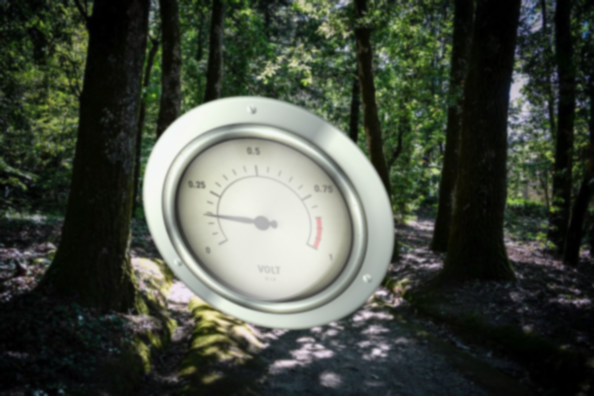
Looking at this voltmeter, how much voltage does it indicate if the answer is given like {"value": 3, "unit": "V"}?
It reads {"value": 0.15, "unit": "V"}
